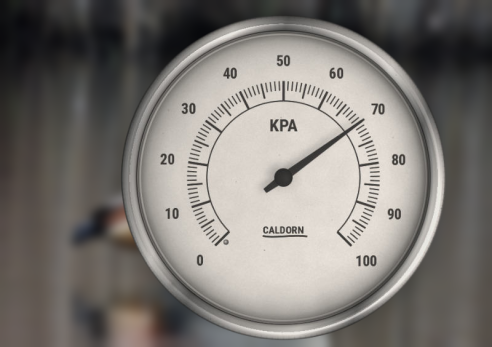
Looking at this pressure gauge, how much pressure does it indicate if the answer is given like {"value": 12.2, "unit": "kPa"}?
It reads {"value": 70, "unit": "kPa"}
